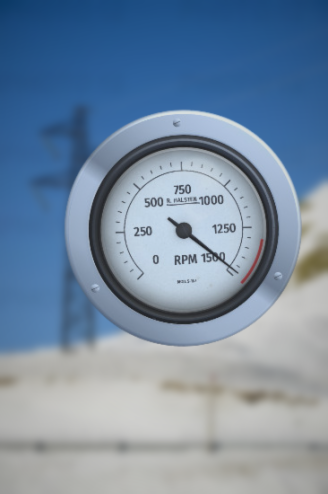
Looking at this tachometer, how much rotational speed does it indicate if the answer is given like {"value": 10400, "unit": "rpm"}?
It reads {"value": 1475, "unit": "rpm"}
